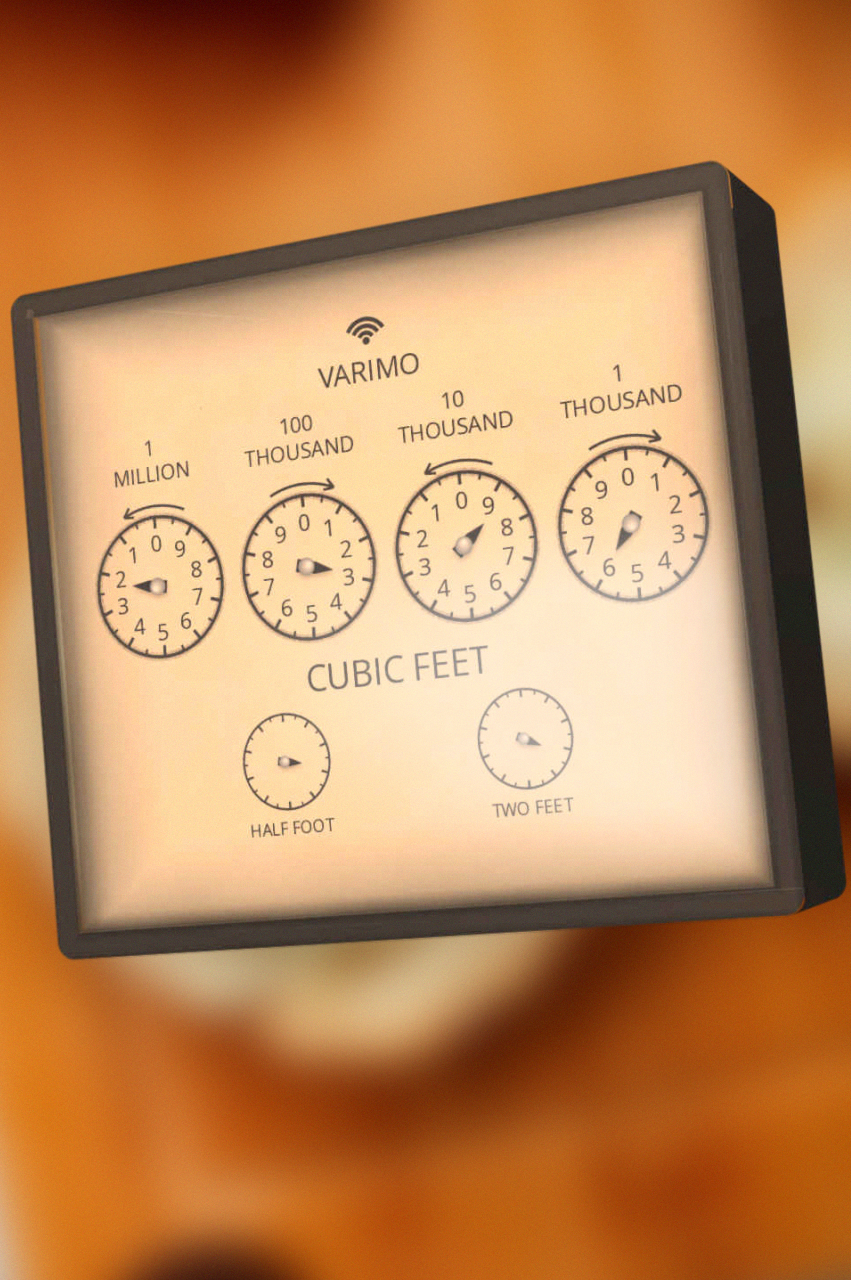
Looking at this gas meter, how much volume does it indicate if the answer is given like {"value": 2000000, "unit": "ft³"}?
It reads {"value": 228600, "unit": "ft³"}
